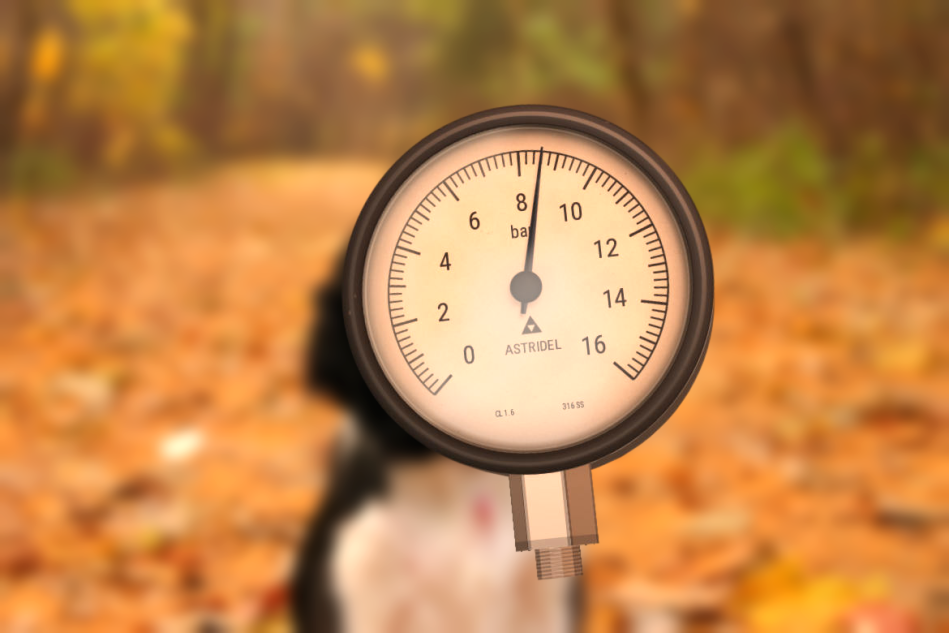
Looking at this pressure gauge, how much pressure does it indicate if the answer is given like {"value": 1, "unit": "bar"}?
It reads {"value": 8.6, "unit": "bar"}
